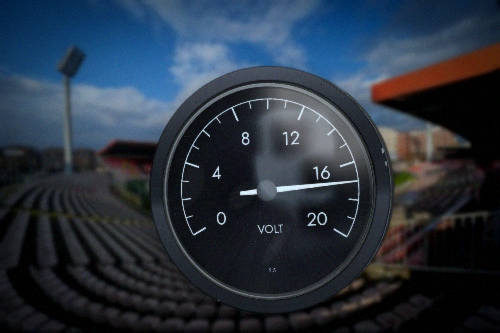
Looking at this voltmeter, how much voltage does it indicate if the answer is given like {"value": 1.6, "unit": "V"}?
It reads {"value": 17, "unit": "V"}
